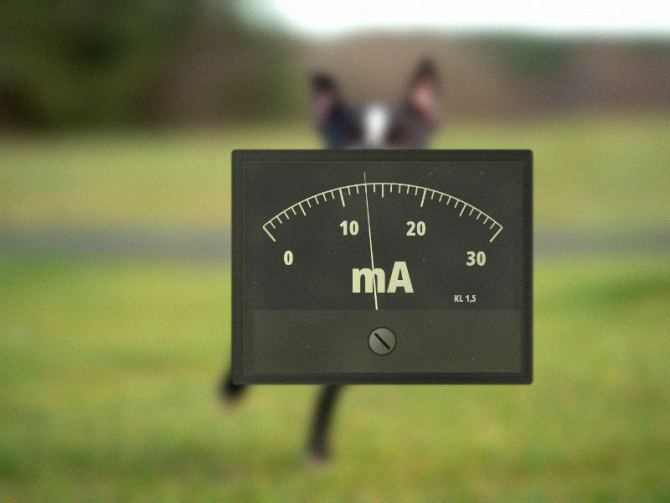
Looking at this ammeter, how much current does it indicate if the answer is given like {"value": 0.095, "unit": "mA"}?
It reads {"value": 13, "unit": "mA"}
